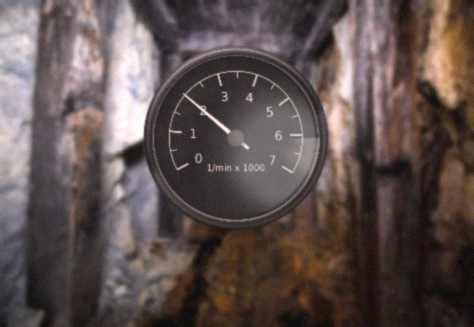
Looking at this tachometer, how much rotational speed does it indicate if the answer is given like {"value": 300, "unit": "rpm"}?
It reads {"value": 2000, "unit": "rpm"}
